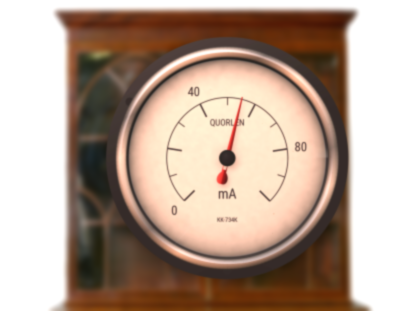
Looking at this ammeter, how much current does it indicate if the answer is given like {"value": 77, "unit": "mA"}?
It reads {"value": 55, "unit": "mA"}
